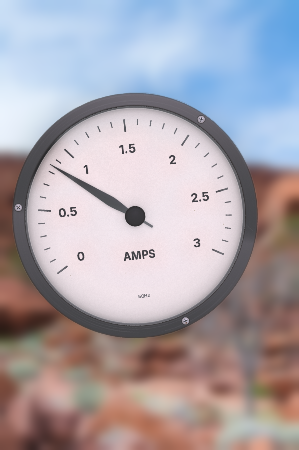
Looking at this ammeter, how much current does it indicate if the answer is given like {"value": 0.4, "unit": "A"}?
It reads {"value": 0.85, "unit": "A"}
